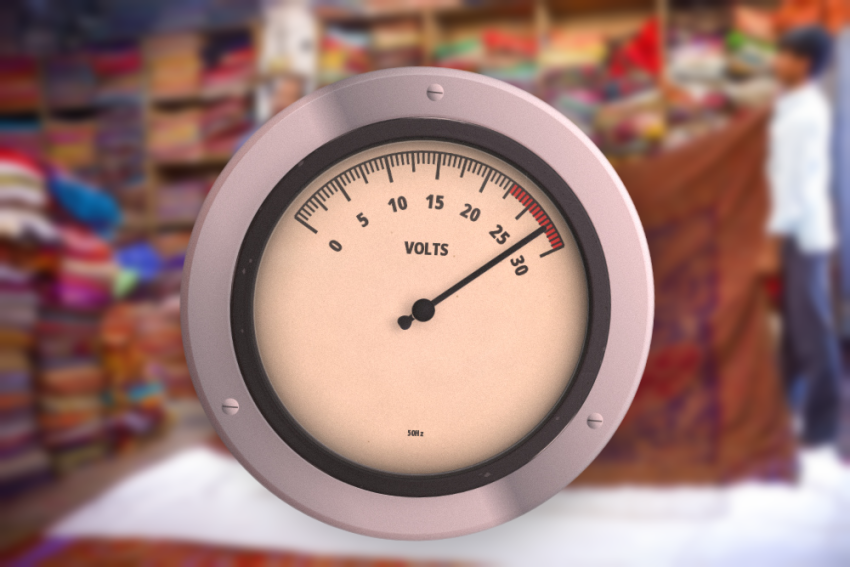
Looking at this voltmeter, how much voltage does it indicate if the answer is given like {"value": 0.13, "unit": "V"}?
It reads {"value": 27.5, "unit": "V"}
